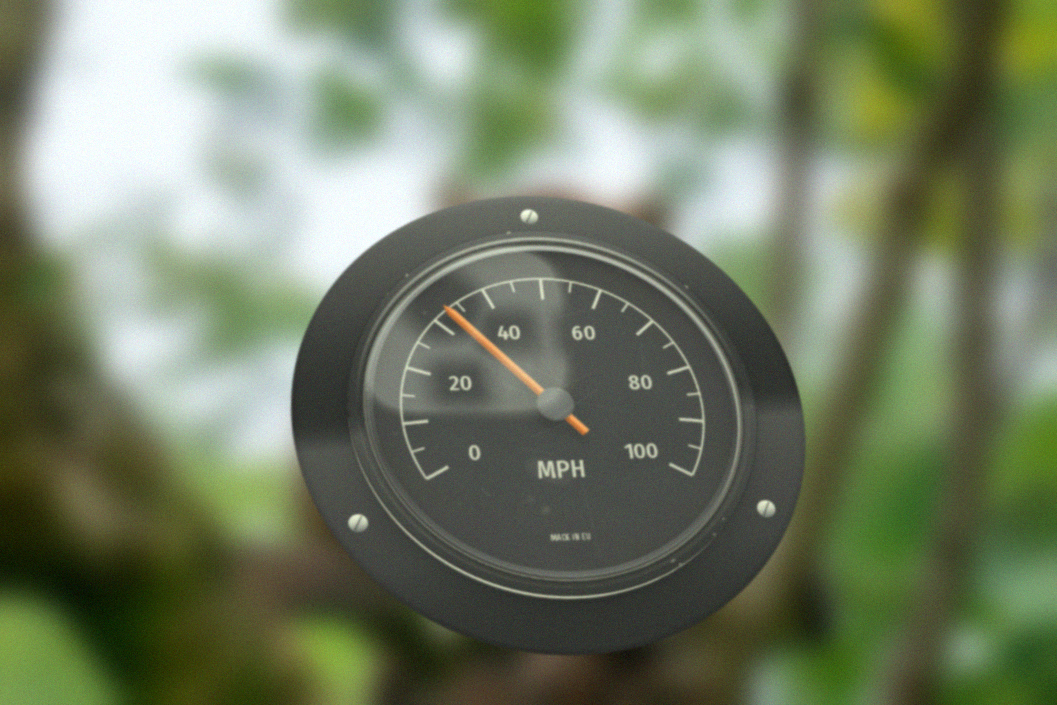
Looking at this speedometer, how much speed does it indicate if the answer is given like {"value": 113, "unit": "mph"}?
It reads {"value": 32.5, "unit": "mph"}
